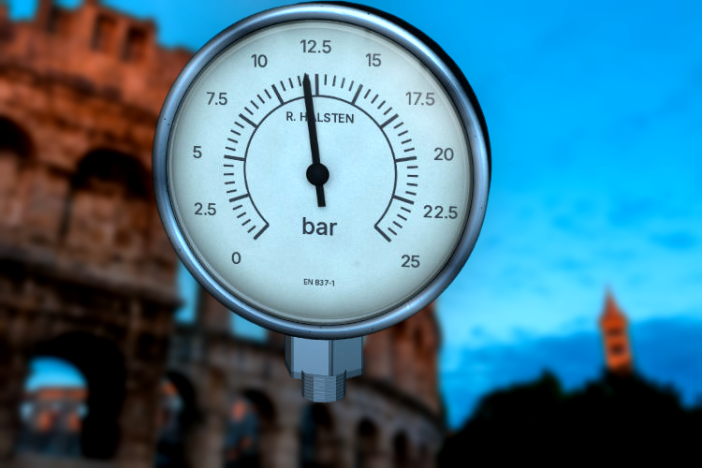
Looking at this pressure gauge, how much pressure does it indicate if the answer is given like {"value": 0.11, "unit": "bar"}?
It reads {"value": 12, "unit": "bar"}
